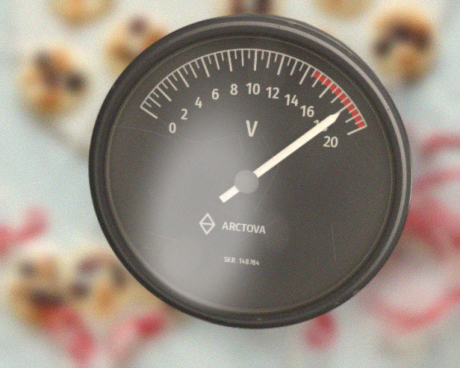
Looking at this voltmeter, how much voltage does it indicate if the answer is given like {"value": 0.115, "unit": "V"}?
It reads {"value": 18, "unit": "V"}
